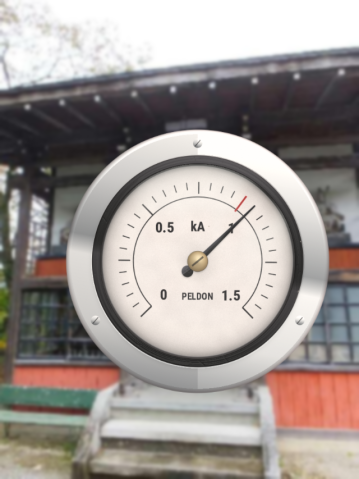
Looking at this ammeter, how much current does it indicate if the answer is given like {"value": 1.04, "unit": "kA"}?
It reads {"value": 1, "unit": "kA"}
